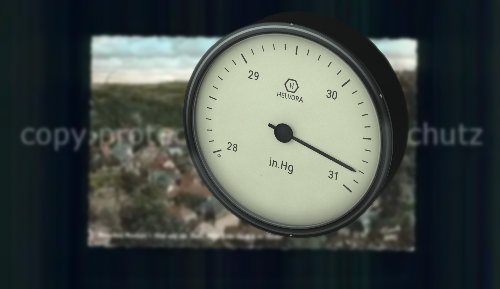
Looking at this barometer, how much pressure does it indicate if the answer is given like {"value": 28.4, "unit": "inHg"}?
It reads {"value": 30.8, "unit": "inHg"}
